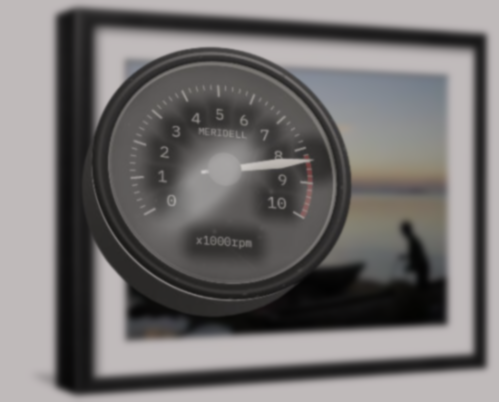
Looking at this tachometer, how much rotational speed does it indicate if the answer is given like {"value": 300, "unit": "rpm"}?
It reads {"value": 8400, "unit": "rpm"}
